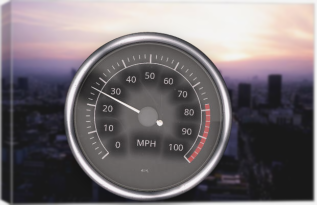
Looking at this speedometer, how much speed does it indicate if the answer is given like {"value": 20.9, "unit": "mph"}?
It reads {"value": 26, "unit": "mph"}
